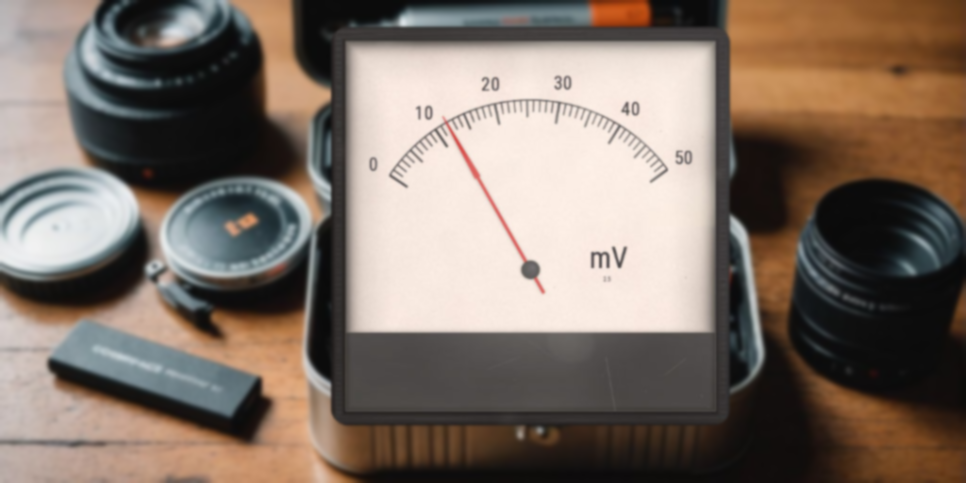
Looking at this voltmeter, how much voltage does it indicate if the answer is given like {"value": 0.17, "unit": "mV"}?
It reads {"value": 12, "unit": "mV"}
